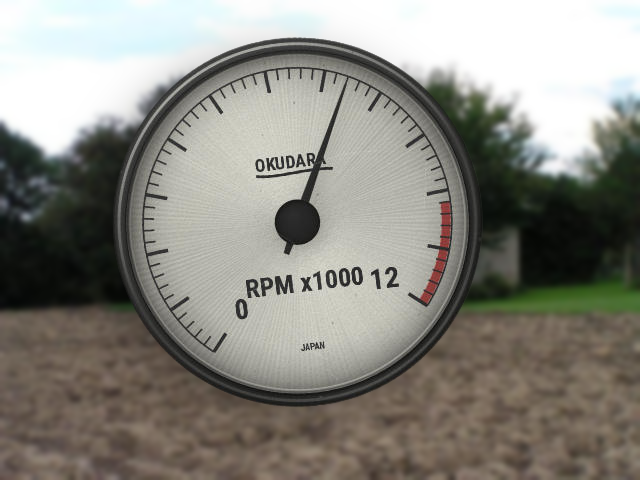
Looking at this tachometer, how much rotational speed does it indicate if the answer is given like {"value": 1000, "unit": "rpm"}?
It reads {"value": 7400, "unit": "rpm"}
